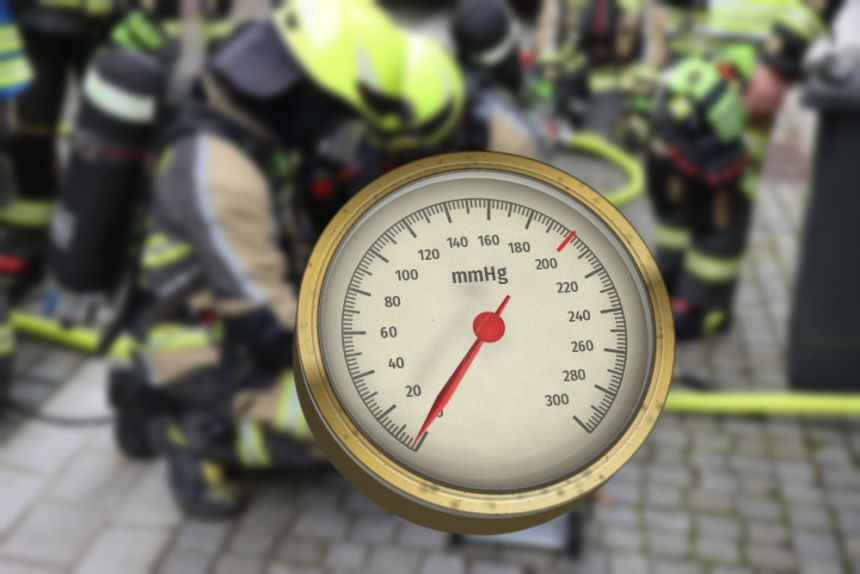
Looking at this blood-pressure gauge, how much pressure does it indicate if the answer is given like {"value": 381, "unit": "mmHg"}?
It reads {"value": 2, "unit": "mmHg"}
